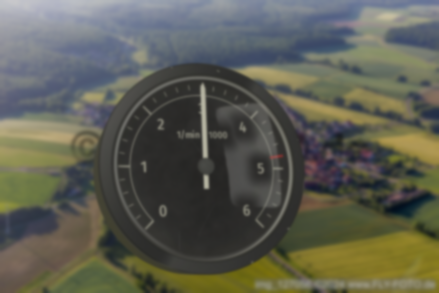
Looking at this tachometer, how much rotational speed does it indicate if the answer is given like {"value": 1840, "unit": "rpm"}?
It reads {"value": 3000, "unit": "rpm"}
